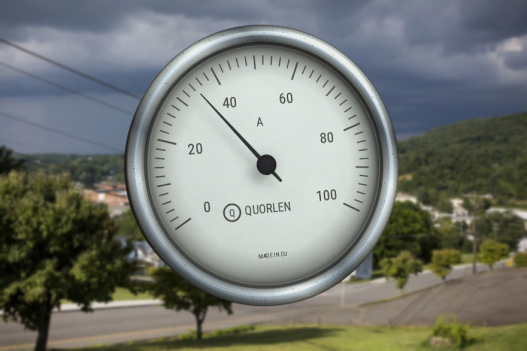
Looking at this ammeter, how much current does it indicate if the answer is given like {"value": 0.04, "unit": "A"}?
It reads {"value": 34, "unit": "A"}
